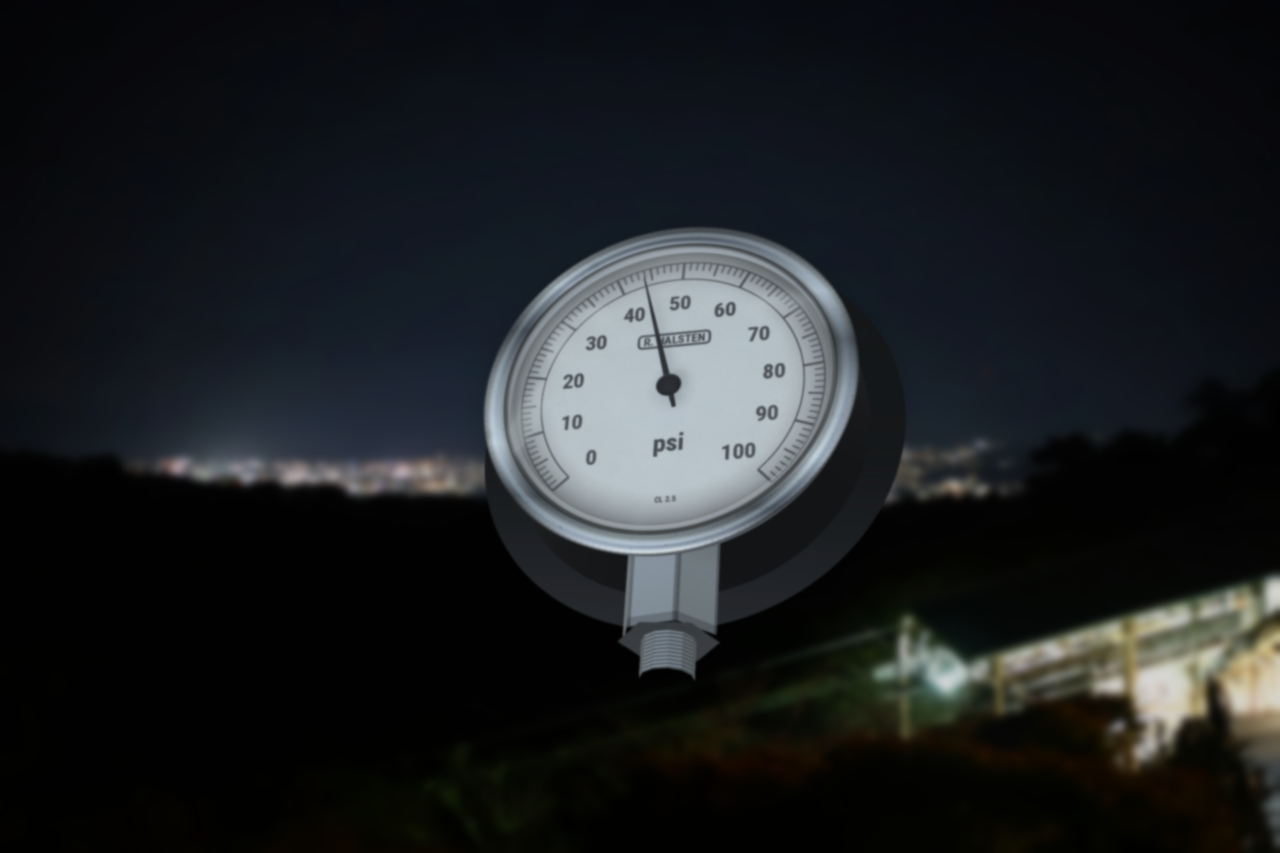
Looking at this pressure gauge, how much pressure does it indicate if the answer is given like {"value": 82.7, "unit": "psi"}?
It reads {"value": 44, "unit": "psi"}
